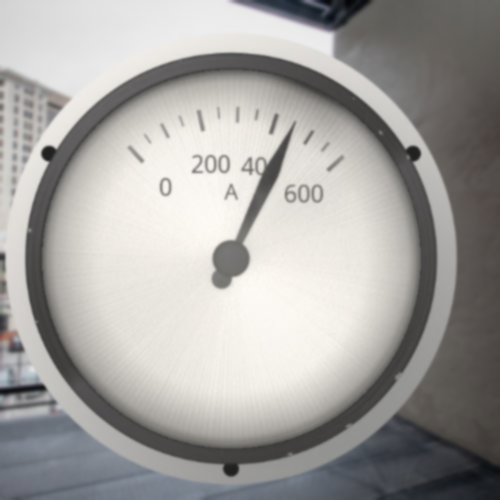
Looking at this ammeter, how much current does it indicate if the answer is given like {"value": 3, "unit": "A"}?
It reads {"value": 450, "unit": "A"}
